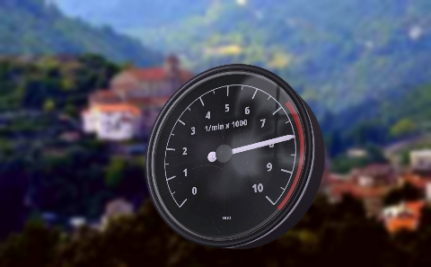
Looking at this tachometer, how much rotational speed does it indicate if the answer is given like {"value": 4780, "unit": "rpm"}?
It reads {"value": 8000, "unit": "rpm"}
